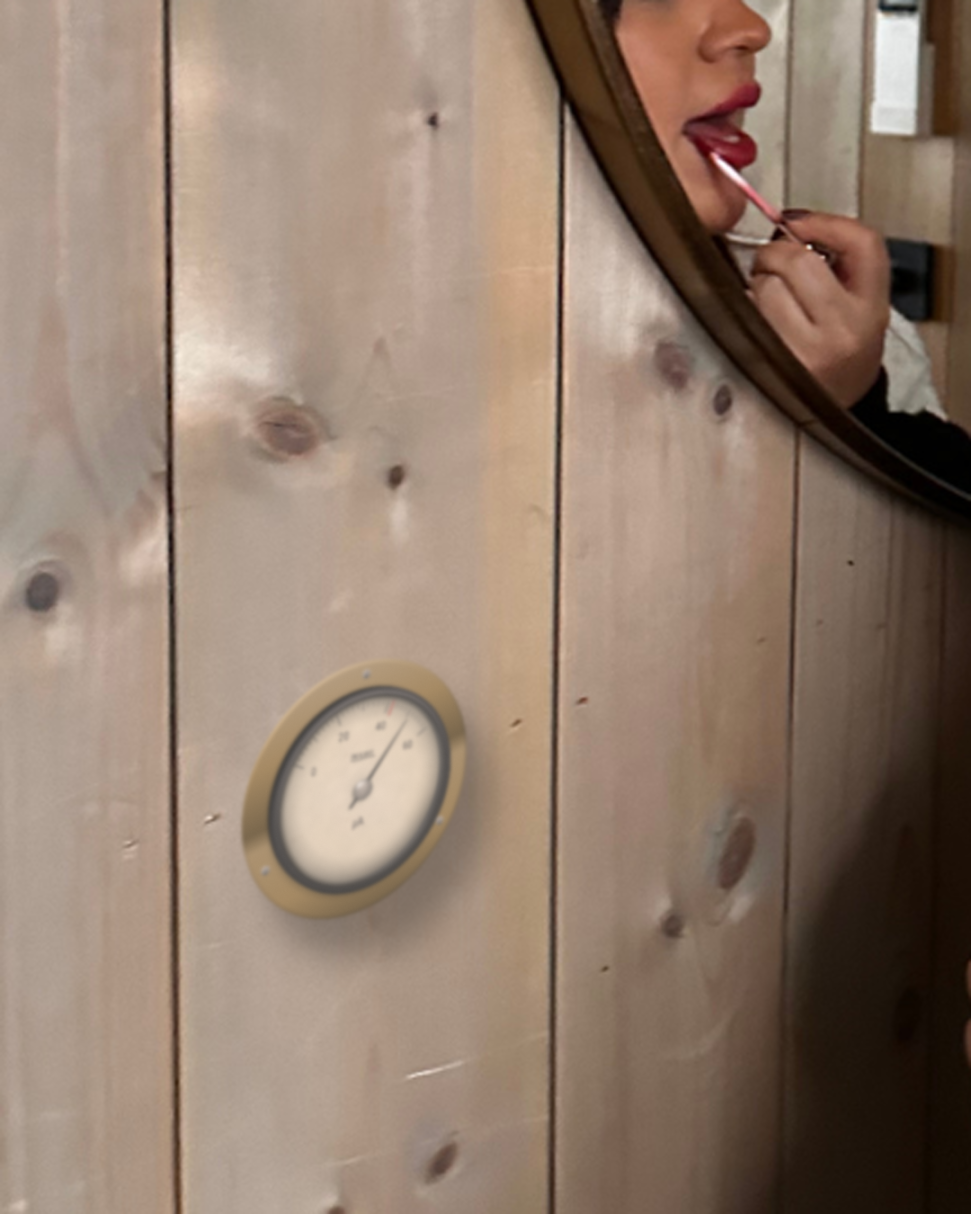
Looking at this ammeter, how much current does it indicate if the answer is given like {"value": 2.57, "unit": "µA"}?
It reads {"value": 50, "unit": "µA"}
